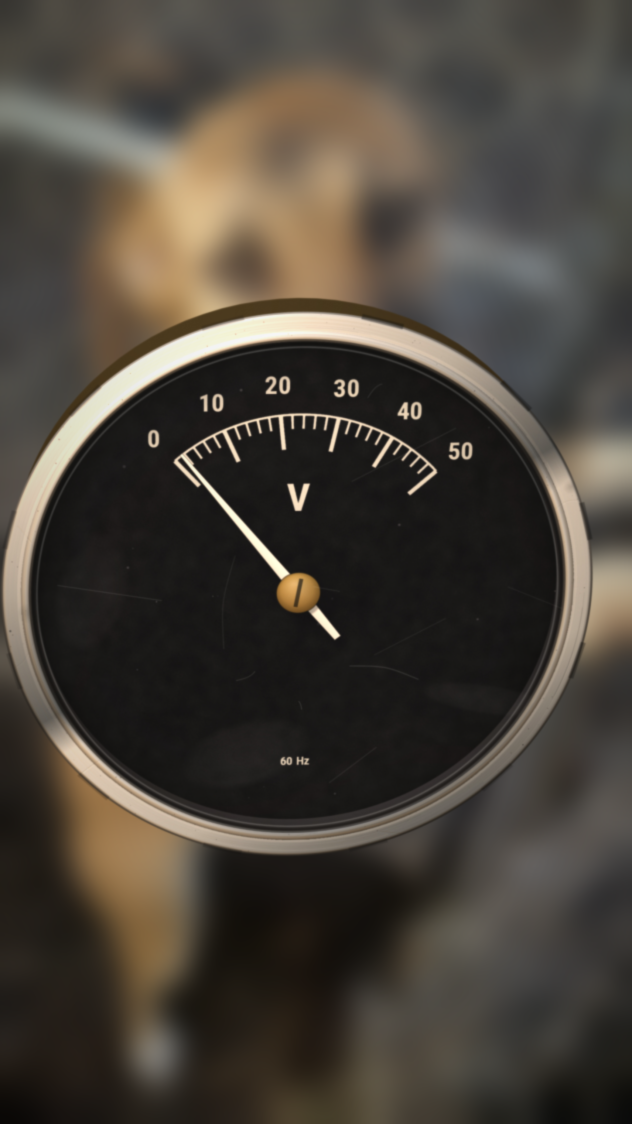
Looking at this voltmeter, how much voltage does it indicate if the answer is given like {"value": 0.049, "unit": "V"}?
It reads {"value": 2, "unit": "V"}
